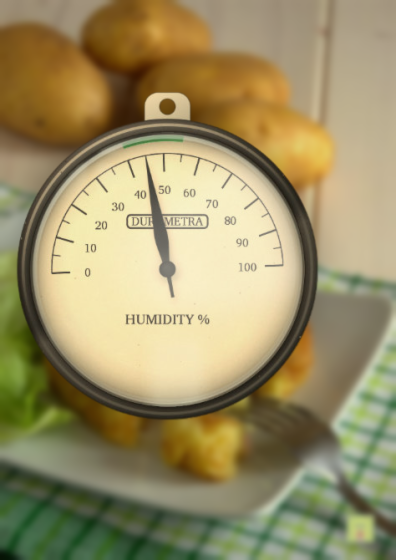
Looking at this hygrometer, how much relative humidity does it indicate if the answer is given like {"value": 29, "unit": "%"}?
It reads {"value": 45, "unit": "%"}
